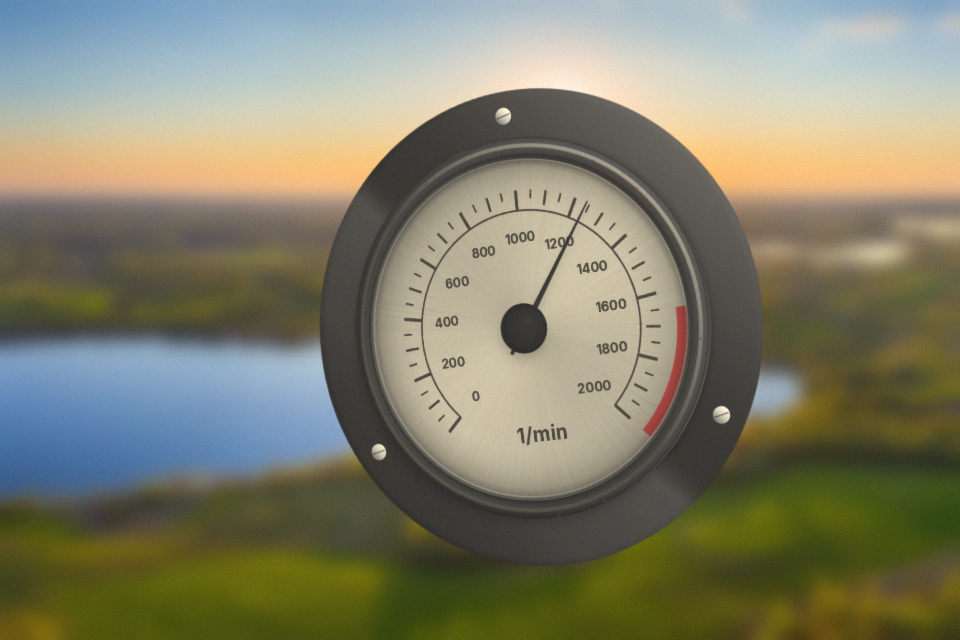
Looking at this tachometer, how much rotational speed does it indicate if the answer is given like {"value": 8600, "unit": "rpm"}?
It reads {"value": 1250, "unit": "rpm"}
